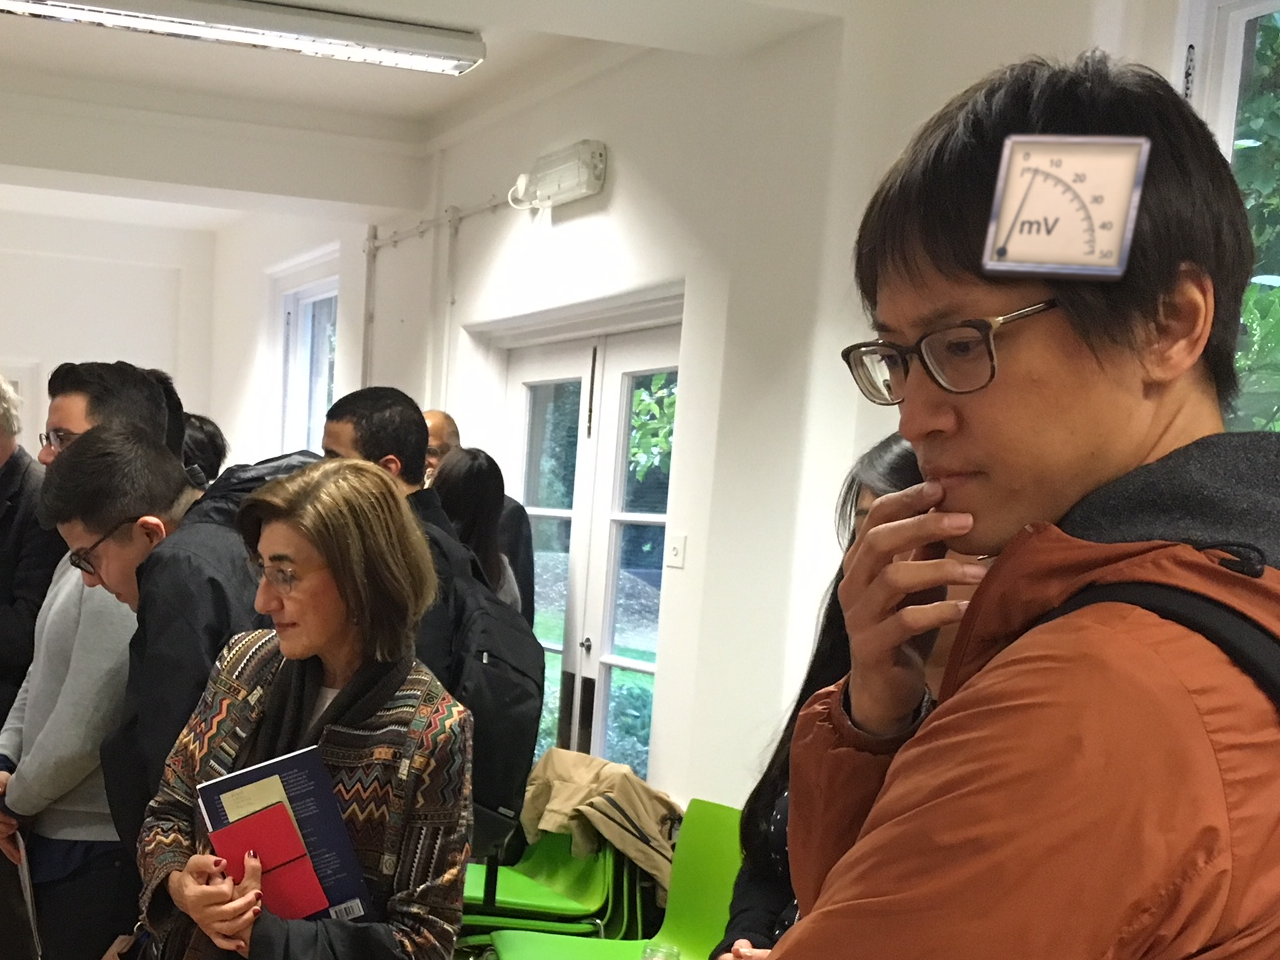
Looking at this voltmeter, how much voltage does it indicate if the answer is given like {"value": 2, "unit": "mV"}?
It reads {"value": 5, "unit": "mV"}
